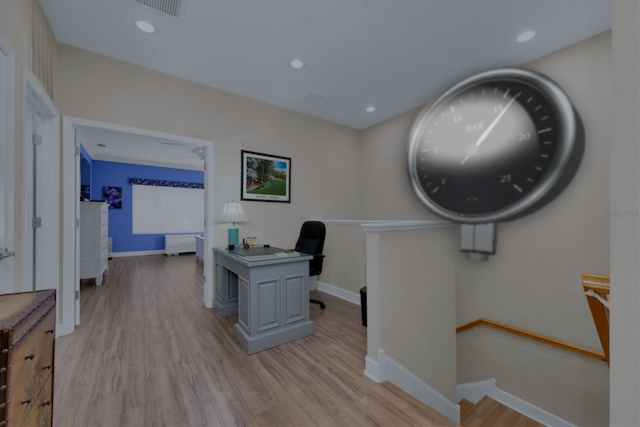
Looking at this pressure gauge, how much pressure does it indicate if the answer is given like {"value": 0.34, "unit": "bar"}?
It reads {"value": 16, "unit": "bar"}
